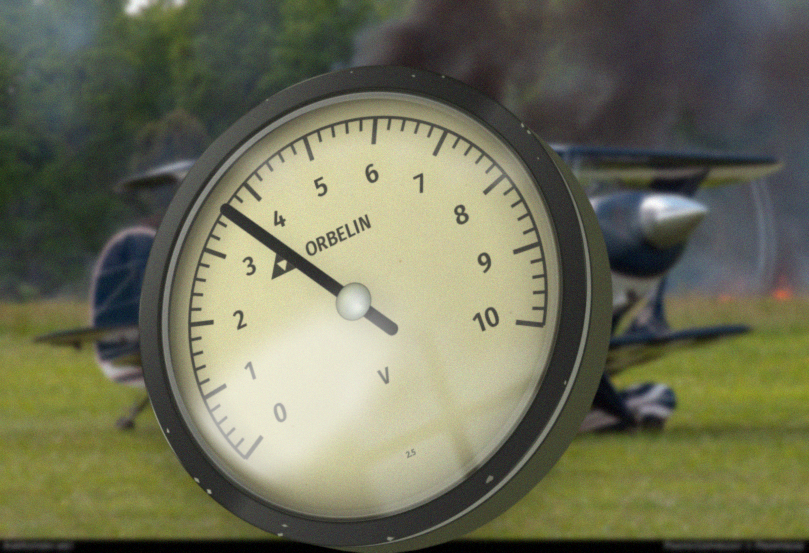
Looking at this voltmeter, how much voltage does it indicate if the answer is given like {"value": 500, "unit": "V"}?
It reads {"value": 3.6, "unit": "V"}
